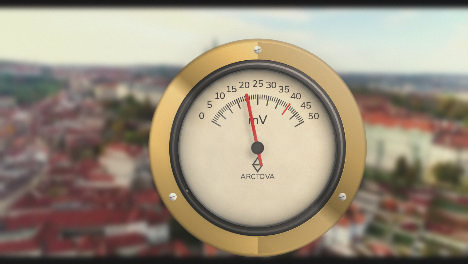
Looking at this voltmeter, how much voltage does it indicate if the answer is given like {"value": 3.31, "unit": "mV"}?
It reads {"value": 20, "unit": "mV"}
